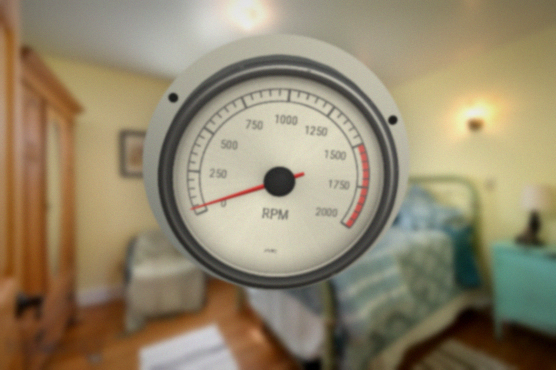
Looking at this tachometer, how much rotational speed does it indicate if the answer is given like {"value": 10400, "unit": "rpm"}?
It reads {"value": 50, "unit": "rpm"}
